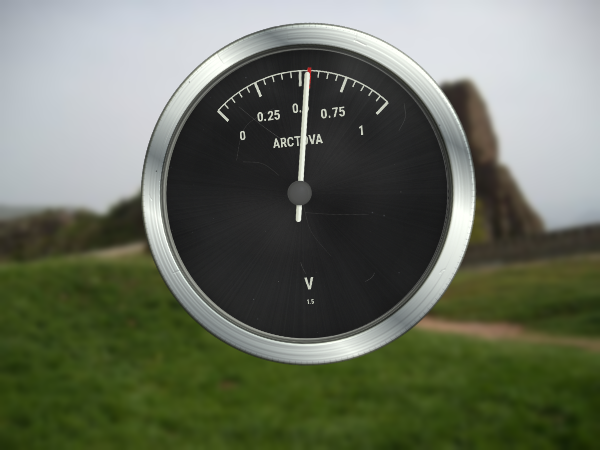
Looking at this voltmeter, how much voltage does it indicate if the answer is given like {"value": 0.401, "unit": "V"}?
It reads {"value": 0.55, "unit": "V"}
